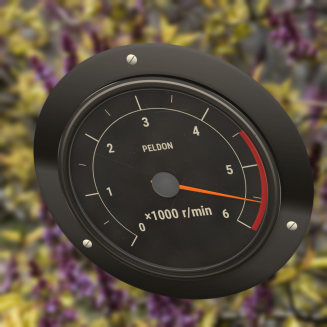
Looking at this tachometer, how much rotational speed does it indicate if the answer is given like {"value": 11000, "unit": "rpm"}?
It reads {"value": 5500, "unit": "rpm"}
